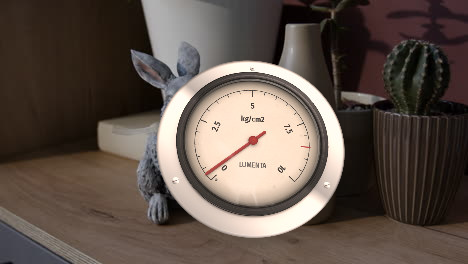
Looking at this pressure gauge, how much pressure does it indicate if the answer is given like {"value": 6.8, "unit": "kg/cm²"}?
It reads {"value": 0.25, "unit": "kg/cm²"}
